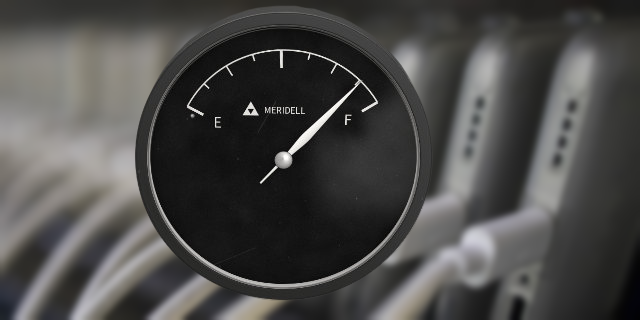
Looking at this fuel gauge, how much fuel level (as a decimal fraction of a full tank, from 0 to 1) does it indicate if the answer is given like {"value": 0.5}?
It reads {"value": 0.875}
